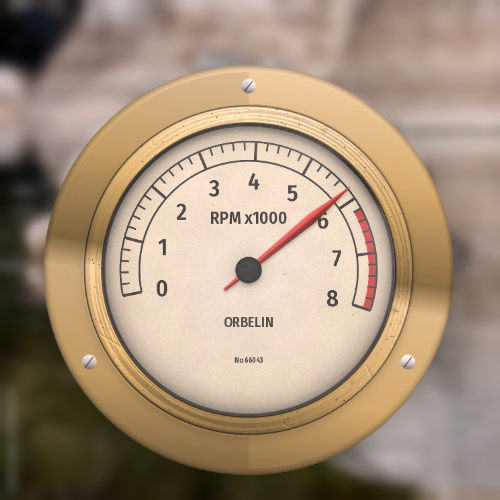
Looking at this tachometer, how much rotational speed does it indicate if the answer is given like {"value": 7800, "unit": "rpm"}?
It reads {"value": 5800, "unit": "rpm"}
